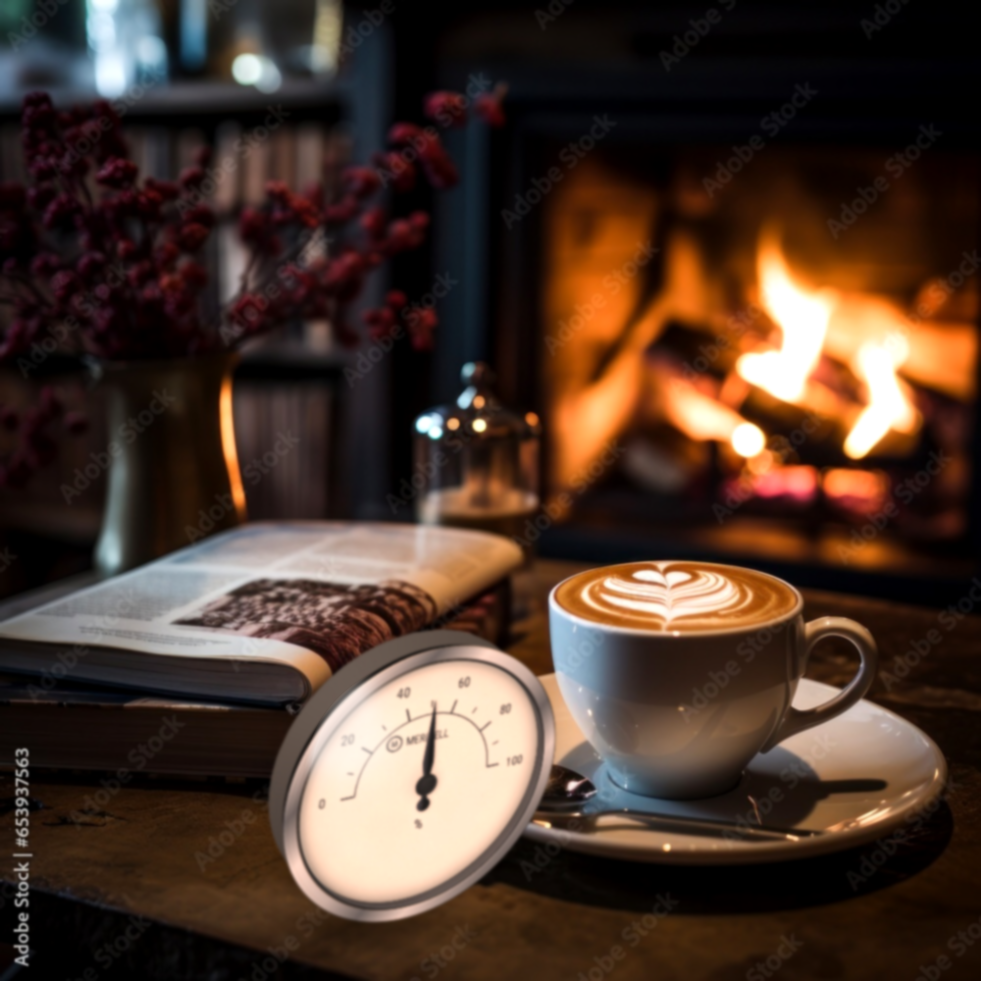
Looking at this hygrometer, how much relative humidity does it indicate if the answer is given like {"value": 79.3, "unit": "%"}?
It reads {"value": 50, "unit": "%"}
